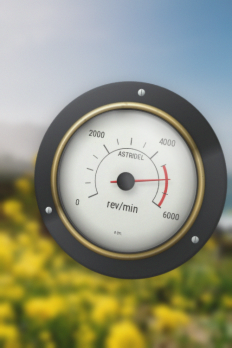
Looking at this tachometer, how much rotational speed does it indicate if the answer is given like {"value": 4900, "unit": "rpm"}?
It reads {"value": 5000, "unit": "rpm"}
